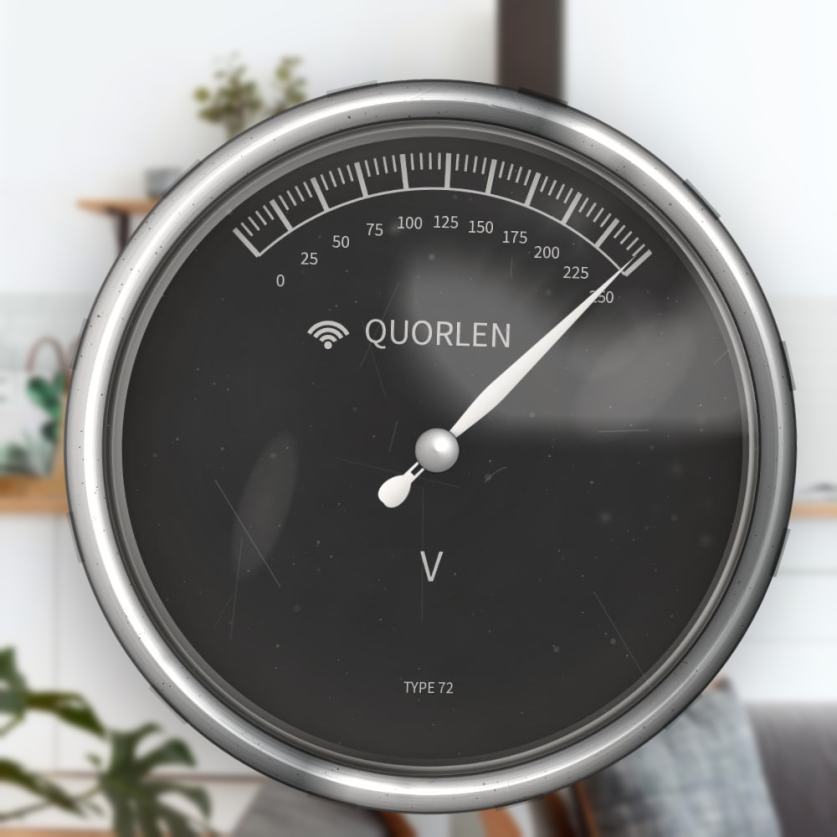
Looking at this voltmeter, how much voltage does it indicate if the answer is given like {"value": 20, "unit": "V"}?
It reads {"value": 245, "unit": "V"}
